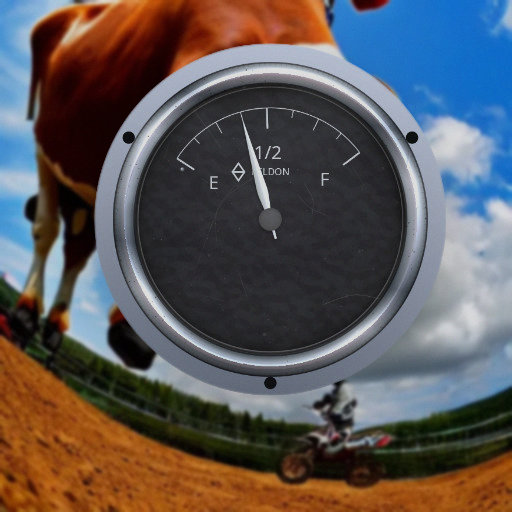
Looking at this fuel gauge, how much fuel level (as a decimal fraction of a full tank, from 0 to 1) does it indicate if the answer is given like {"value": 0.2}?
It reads {"value": 0.375}
